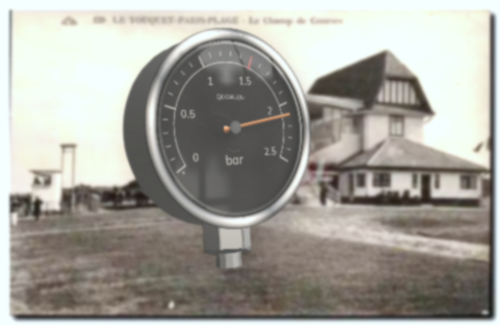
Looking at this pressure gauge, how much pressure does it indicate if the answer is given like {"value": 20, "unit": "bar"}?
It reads {"value": 2.1, "unit": "bar"}
